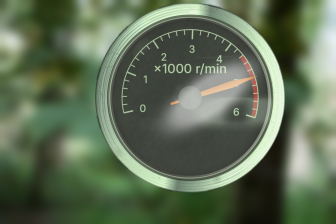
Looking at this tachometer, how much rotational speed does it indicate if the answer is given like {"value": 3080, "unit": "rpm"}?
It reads {"value": 5000, "unit": "rpm"}
